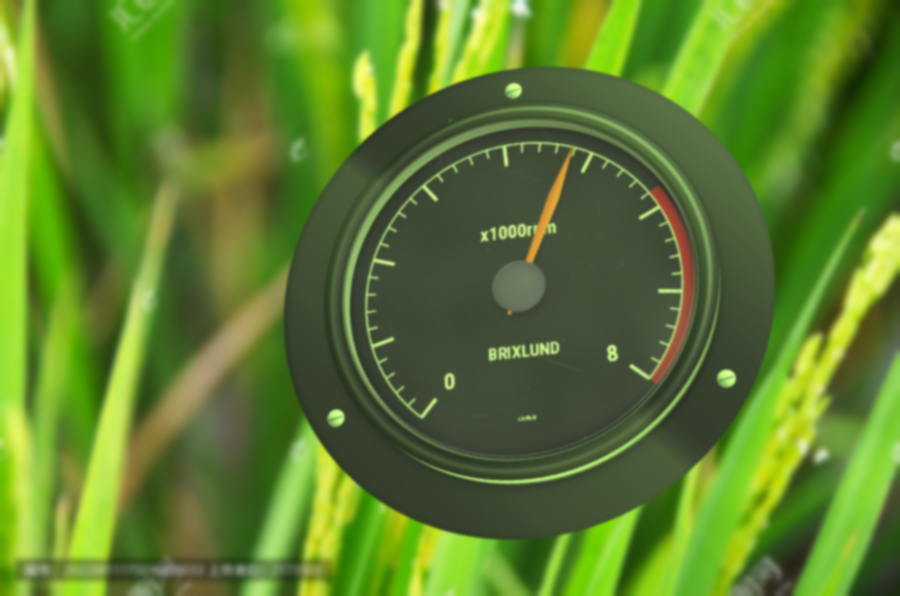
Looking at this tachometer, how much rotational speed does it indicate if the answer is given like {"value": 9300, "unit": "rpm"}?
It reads {"value": 4800, "unit": "rpm"}
